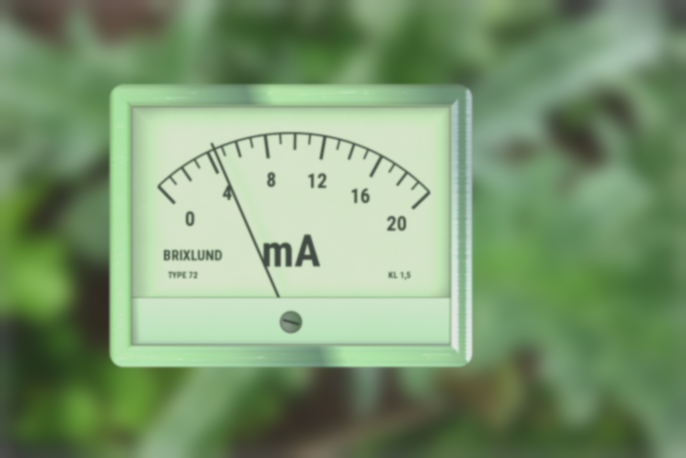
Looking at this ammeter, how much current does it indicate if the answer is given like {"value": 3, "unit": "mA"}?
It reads {"value": 4.5, "unit": "mA"}
